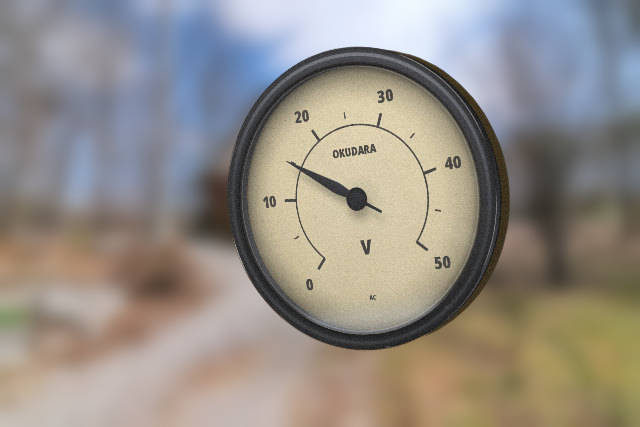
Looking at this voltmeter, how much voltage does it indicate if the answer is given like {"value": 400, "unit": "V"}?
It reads {"value": 15, "unit": "V"}
